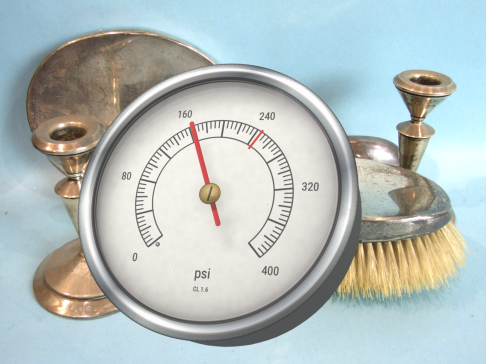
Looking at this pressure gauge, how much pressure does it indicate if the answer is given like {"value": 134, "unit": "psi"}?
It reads {"value": 165, "unit": "psi"}
